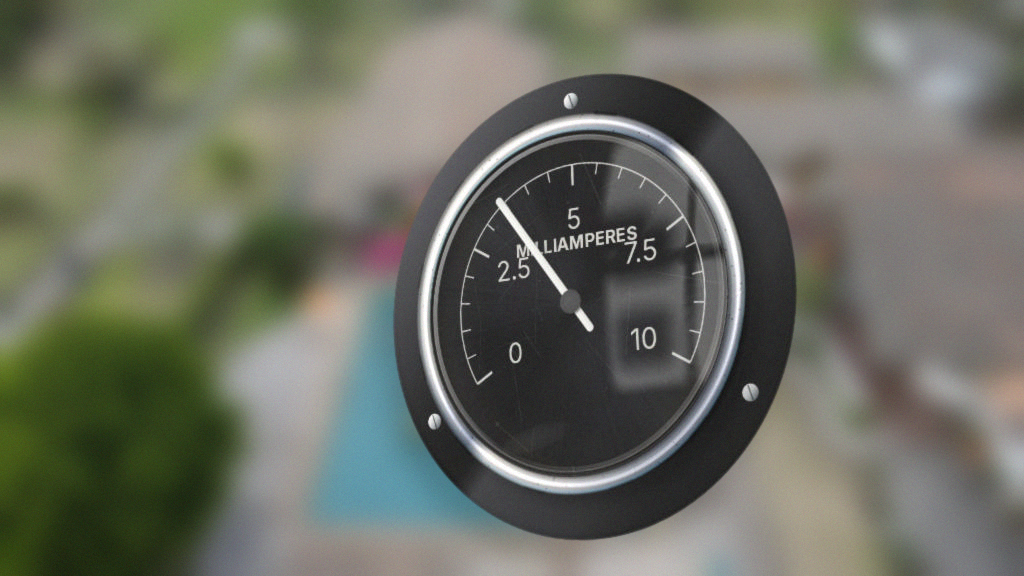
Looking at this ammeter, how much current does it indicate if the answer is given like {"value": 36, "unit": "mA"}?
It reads {"value": 3.5, "unit": "mA"}
